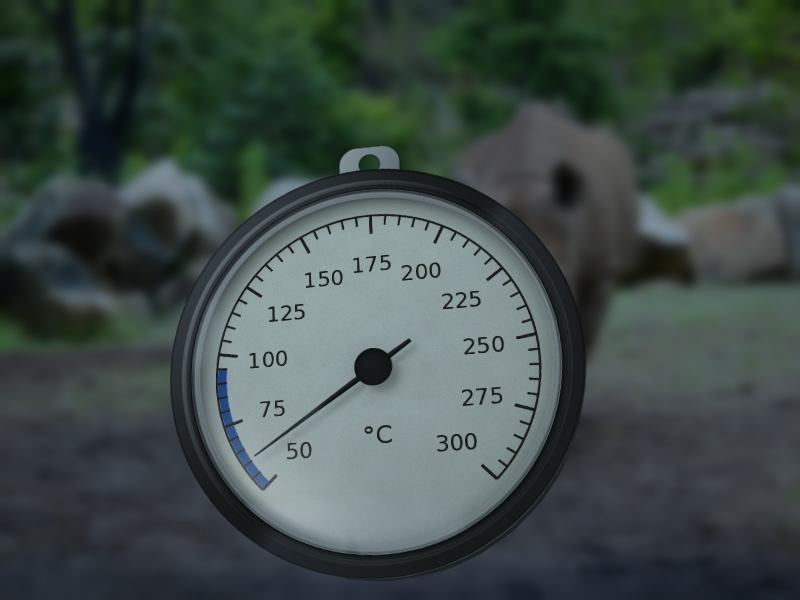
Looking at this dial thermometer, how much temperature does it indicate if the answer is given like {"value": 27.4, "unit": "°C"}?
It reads {"value": 60, "unit": "°C"}
